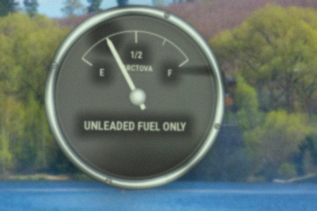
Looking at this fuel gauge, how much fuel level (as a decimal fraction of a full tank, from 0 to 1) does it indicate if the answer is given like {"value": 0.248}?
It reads {"value": 0.25}
